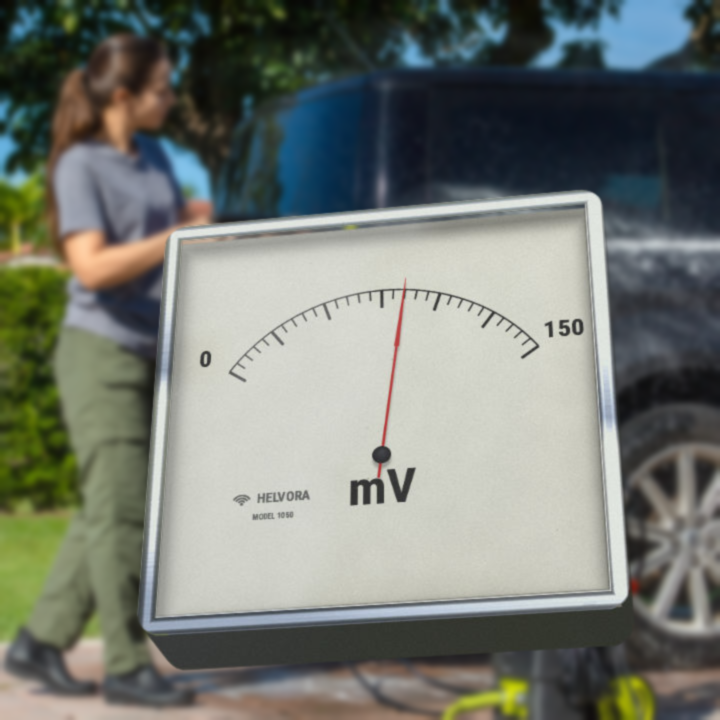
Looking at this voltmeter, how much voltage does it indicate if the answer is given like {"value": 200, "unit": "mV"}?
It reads {"value": 85, "unit": "mV"}
